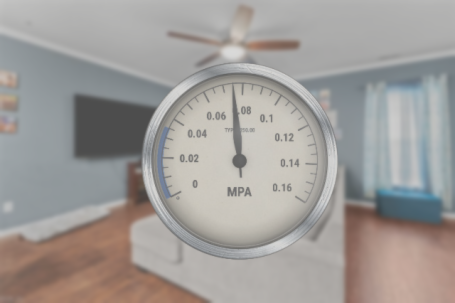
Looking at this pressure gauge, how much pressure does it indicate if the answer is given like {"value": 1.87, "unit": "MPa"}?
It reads {"value": 0.075, "unit": "MPa"}
